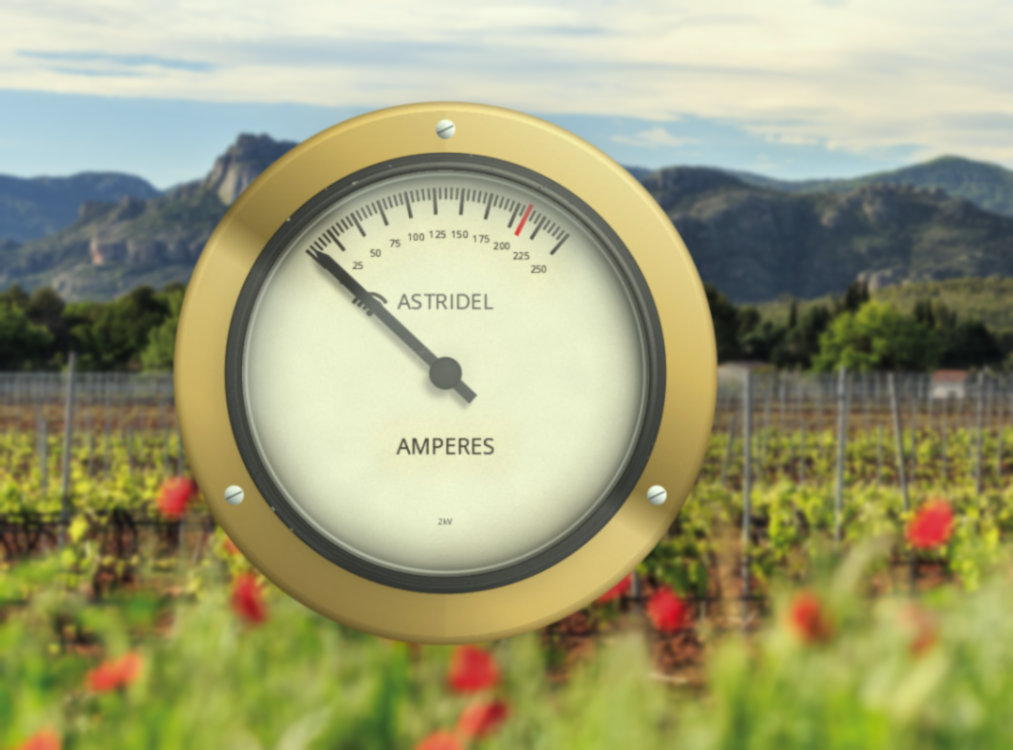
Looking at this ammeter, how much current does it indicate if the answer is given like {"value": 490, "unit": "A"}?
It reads {"value": 5, "unit": "A"}
